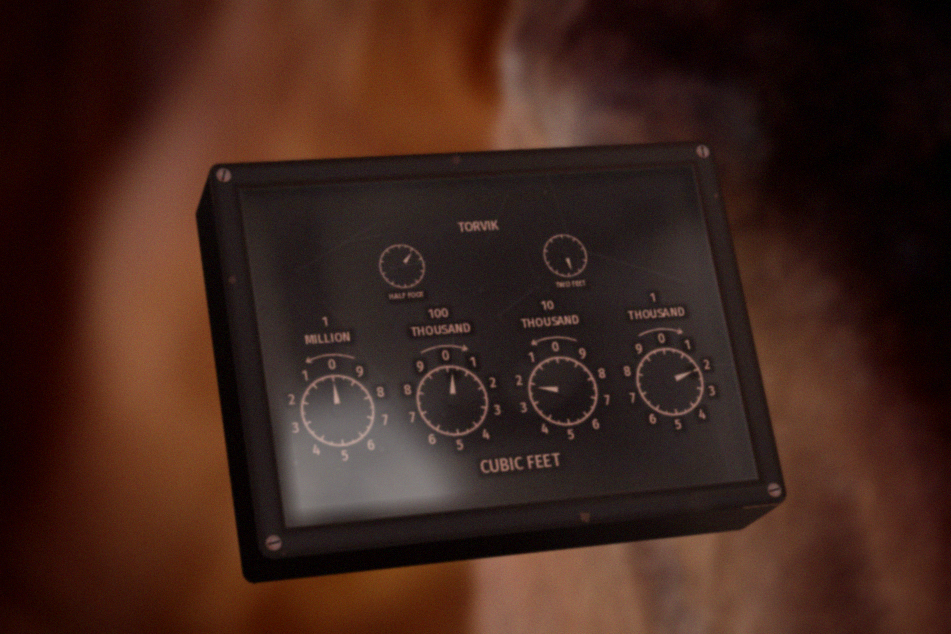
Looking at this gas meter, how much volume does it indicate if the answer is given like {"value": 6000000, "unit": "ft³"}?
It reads {"value": 2200, "unit": "ft³"}
